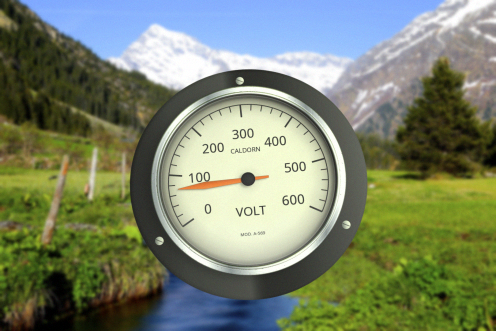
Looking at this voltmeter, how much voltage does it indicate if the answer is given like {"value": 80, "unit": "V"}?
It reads {"value": 70, "unit": "V"}
